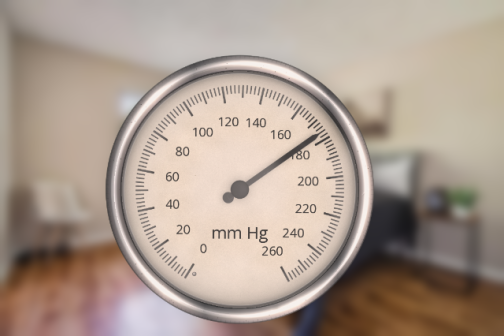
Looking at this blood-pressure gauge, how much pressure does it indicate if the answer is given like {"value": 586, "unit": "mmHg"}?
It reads {"value": 176, "unit": "mmHg"}
